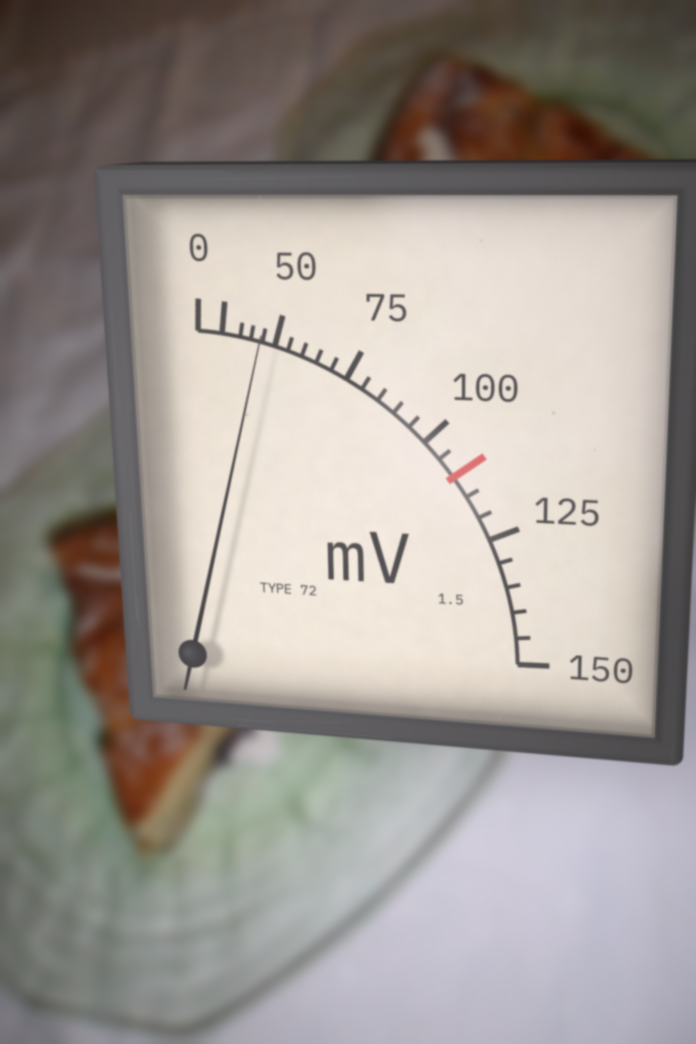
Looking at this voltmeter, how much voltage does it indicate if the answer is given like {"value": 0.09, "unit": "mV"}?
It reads {"value": 45, "unit": "mV"}
